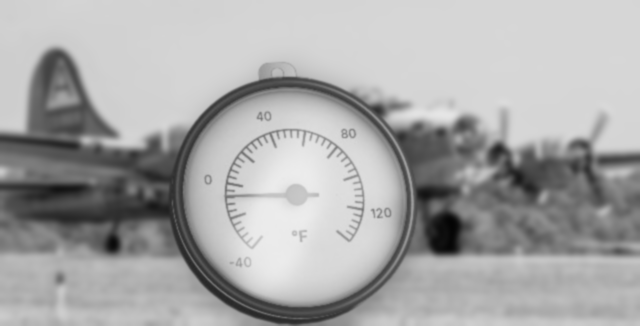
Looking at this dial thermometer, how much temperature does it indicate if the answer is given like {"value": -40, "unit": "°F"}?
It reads {"value": -8, "unit": "°F"}
